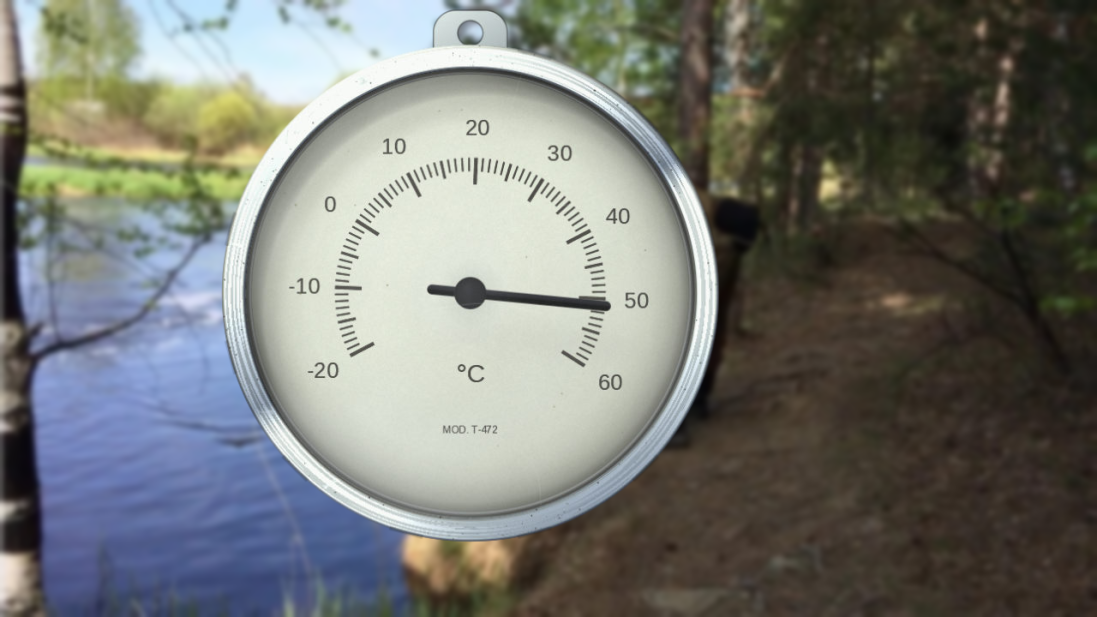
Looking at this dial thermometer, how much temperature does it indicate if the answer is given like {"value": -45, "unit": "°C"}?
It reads {"value": 51, "unit": "°C"}
